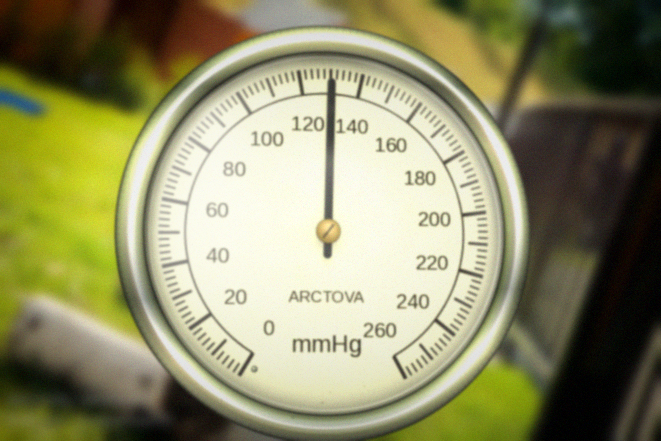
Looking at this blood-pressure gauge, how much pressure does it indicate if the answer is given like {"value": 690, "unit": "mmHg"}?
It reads {"value": 130, "unit": "mmHg"}
